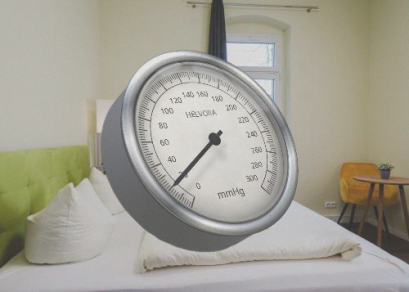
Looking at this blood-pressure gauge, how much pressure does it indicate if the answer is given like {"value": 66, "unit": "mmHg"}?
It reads {"value": 20, "unit": "mmHg"}
